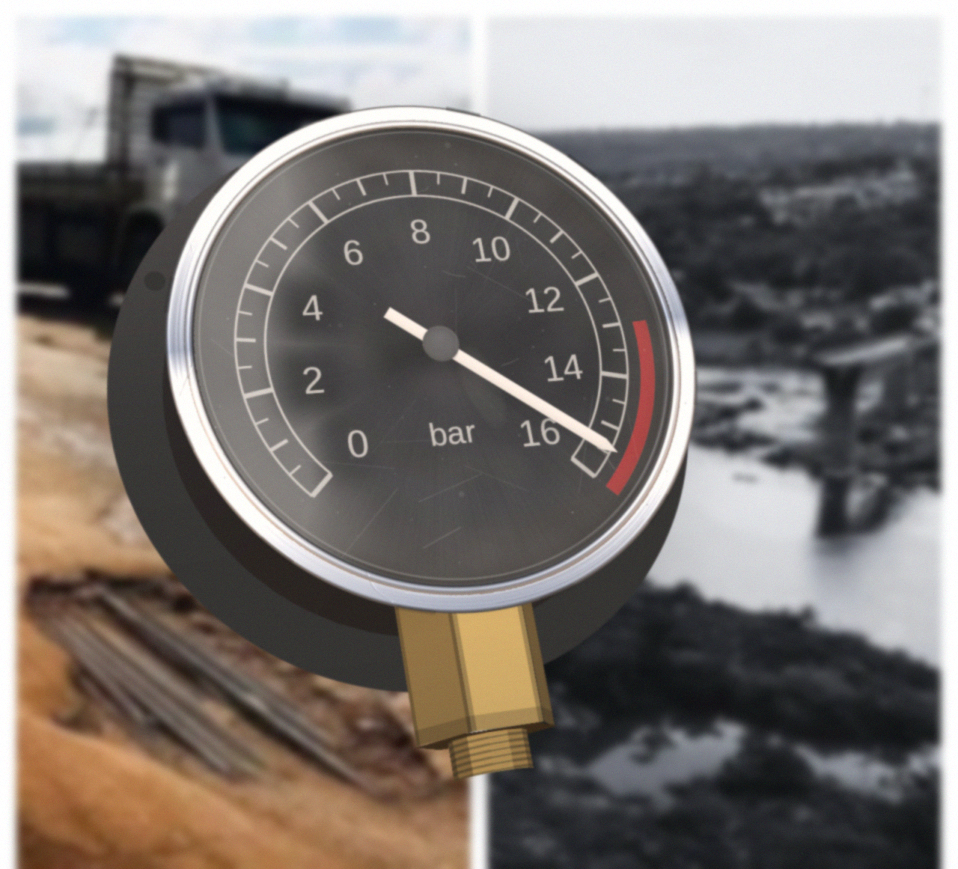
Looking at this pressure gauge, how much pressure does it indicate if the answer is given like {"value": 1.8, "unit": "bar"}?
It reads {"value": 15.5, "unit": "bar"}
